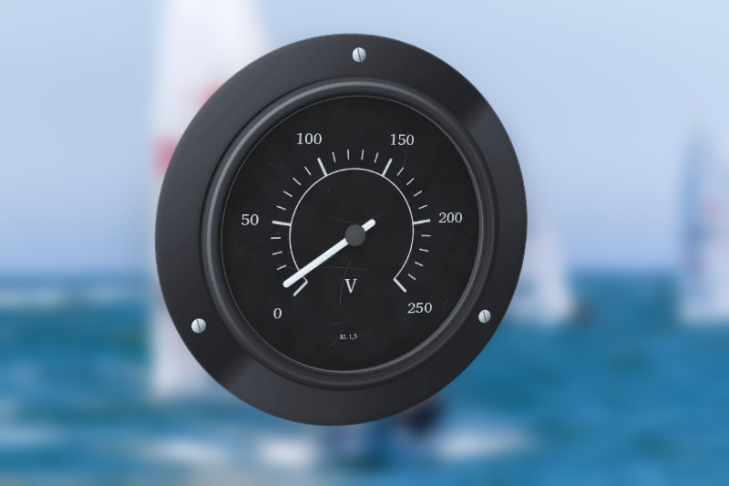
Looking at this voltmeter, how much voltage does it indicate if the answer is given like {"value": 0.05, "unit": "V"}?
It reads {"value": 10, "unit": "V"}
